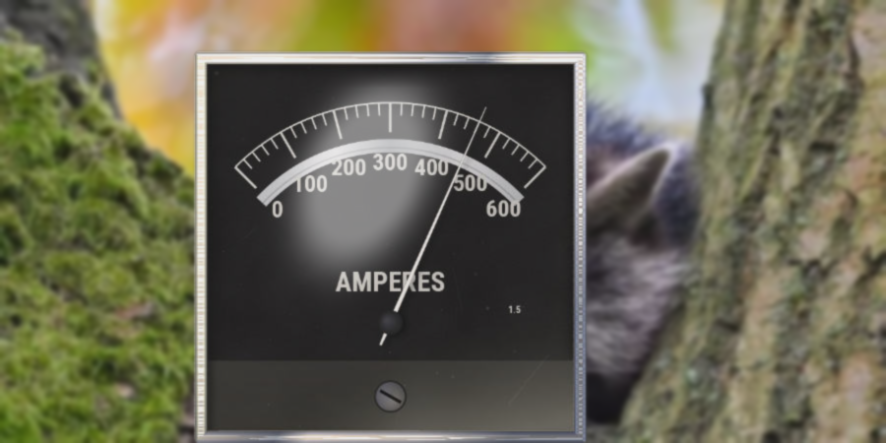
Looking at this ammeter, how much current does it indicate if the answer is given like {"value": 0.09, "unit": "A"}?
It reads {"value": 460, "unit": "A"}
